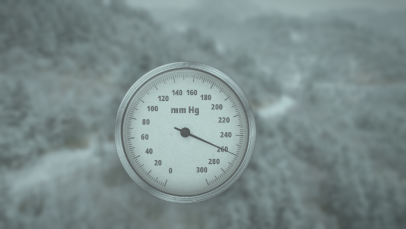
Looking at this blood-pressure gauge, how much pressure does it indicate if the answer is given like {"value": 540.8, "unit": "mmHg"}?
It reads {"value": 260, "unit": "mmHg"}
